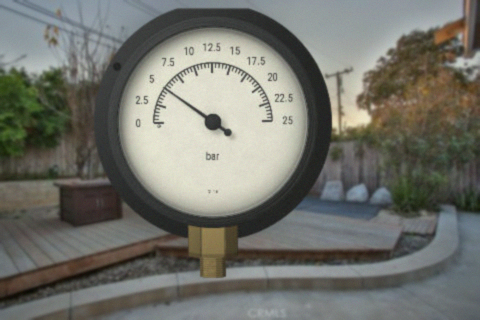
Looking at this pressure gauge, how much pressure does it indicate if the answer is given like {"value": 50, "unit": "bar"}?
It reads {"value": 5, "unit": "bar"}
